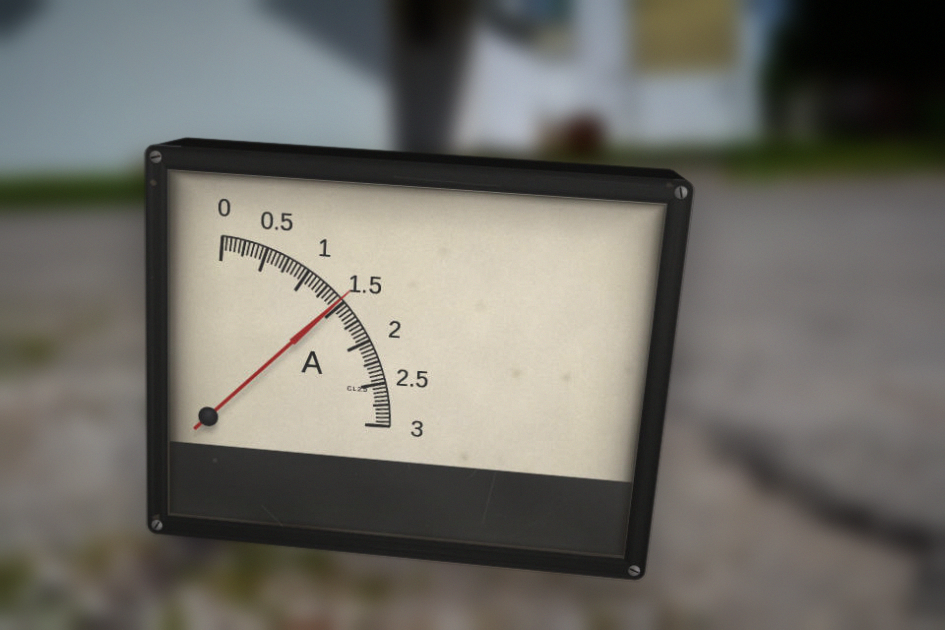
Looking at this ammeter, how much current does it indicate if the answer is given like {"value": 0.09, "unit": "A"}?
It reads {"value": 1.45, "unit": "A"}
